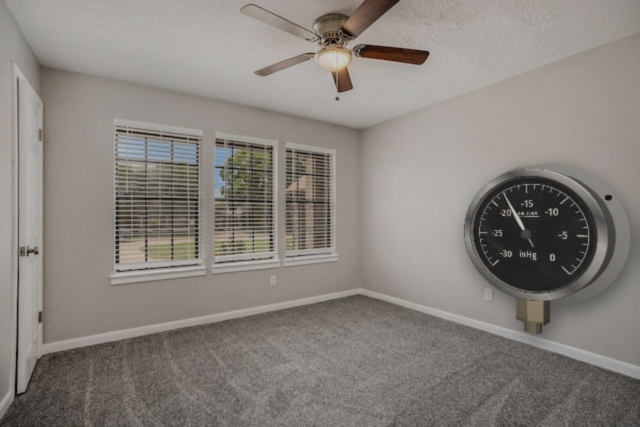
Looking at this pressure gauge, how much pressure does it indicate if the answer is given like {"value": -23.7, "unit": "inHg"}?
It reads {"value": -18, "unit": "inHg"}
